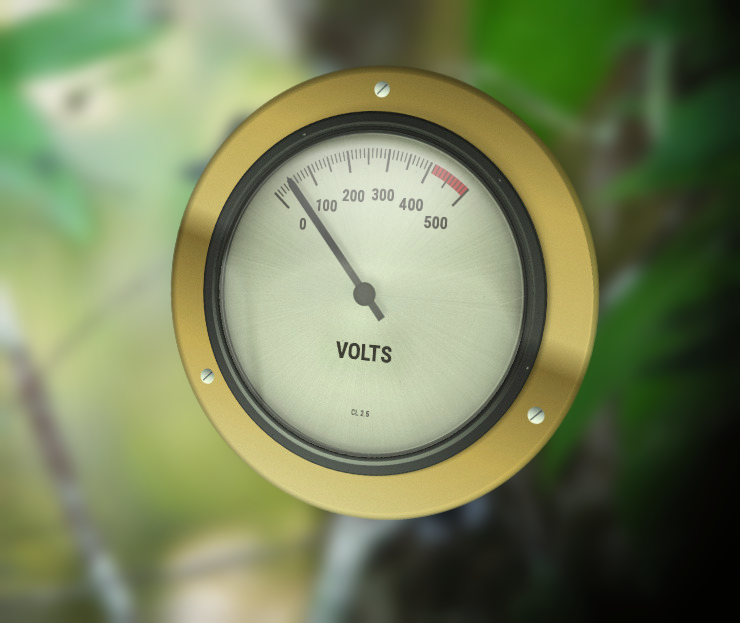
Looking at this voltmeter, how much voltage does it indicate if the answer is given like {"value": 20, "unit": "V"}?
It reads {"value": 50, "unit": "V"}
